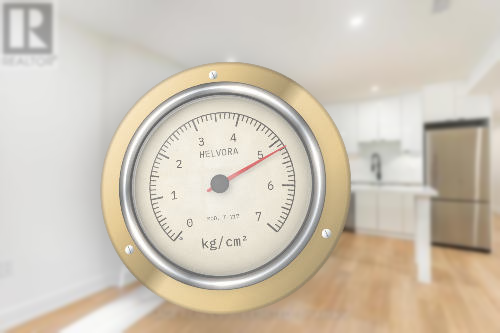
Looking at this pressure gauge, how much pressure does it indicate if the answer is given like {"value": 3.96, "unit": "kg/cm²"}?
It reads {"value": 5.2, "unit": "kg/cm²"}
